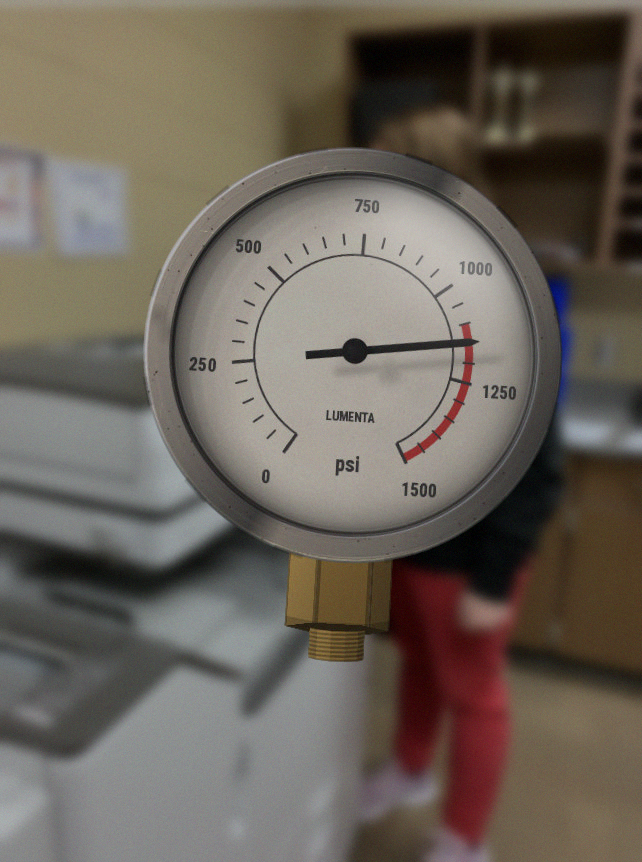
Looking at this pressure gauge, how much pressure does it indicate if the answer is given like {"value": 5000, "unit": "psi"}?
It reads {"value": 1150, "unit": "psi"}
